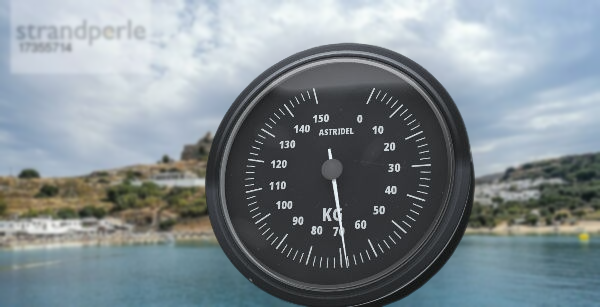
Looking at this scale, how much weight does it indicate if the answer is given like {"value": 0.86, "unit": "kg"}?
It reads {"value": 68, "unit": "kg"}
